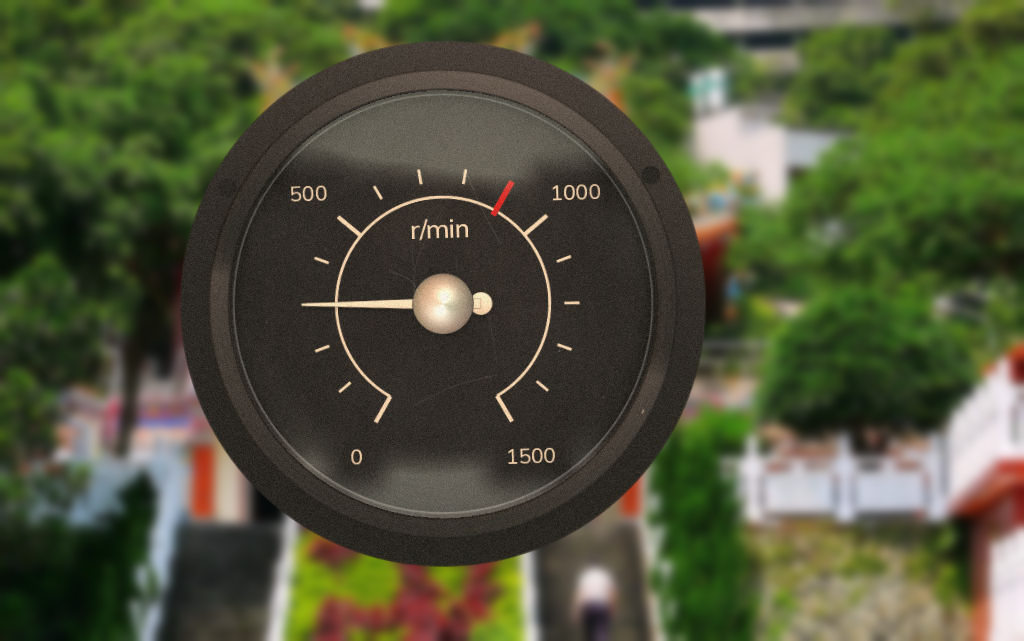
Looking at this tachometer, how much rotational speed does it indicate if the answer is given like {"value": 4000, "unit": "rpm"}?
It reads {"value": 300, "unit": "rpm"}
